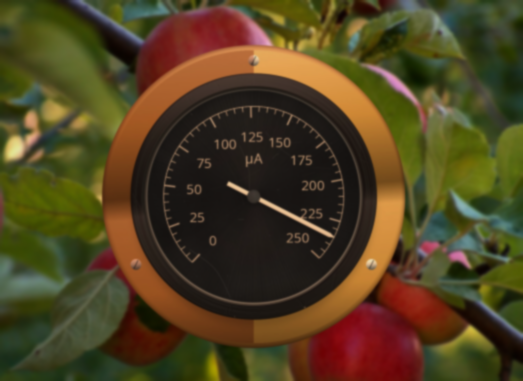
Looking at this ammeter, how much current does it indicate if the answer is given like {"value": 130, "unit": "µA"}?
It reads {"value": 235, "unit": "µA"}
